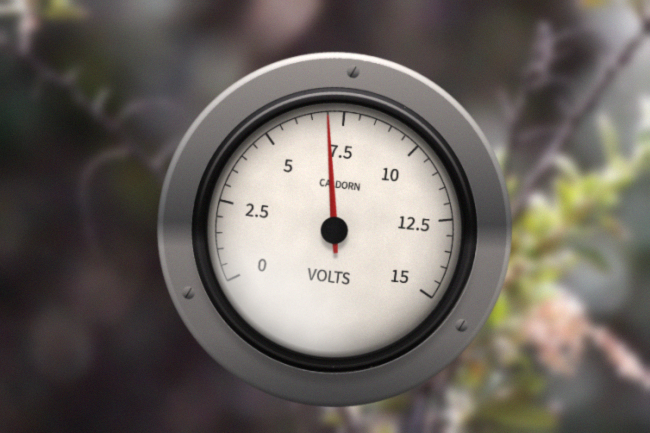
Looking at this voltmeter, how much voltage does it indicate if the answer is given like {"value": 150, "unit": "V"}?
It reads {"value": 7, "unit": "V"}
